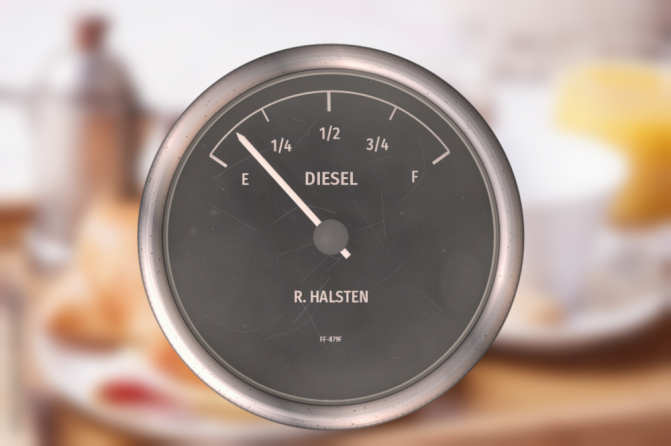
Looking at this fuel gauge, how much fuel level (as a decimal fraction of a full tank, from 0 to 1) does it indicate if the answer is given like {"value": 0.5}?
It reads {"value": 0.125}
